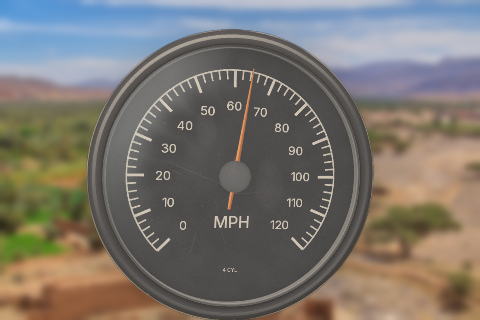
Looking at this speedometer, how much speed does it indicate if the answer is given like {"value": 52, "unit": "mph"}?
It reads {"value": 64, "unit": "mph"}
